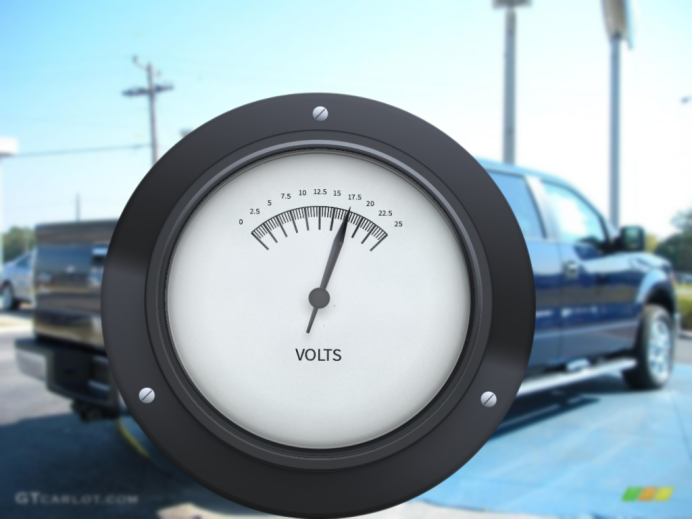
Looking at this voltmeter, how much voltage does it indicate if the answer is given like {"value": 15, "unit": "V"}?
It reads {"value": 17.5, "unit": "V"}
